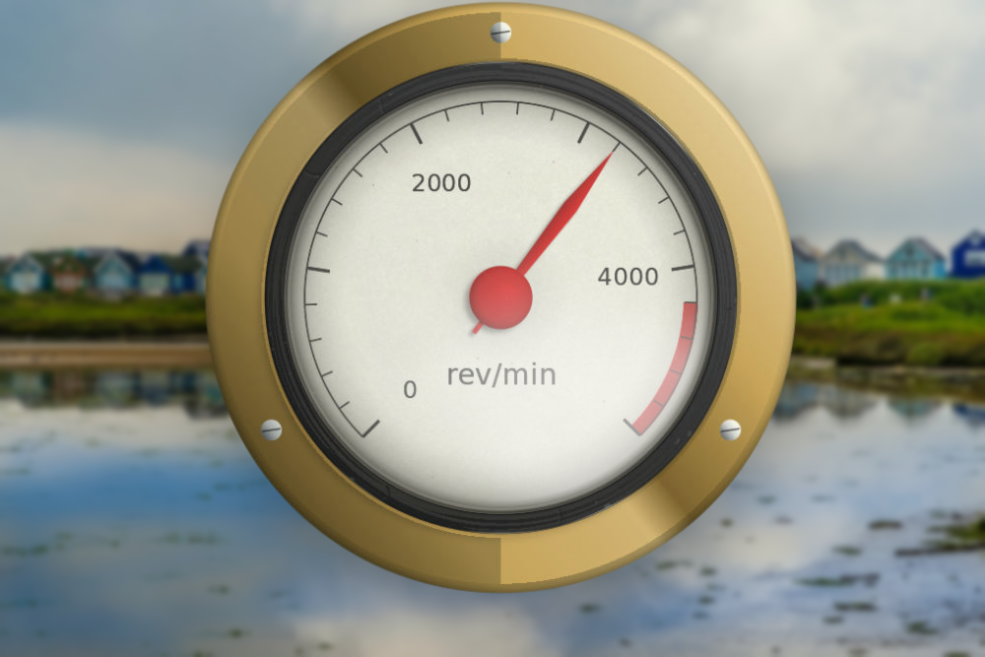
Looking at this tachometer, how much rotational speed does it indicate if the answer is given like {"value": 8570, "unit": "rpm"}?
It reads {"value": 3200, "unit": "rpm"}
